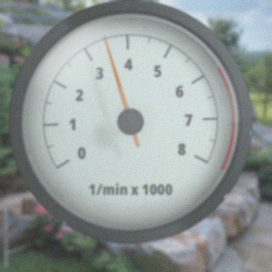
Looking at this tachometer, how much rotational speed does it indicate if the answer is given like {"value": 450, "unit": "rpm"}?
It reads {"value": 3500, "unit": "rpm"}
